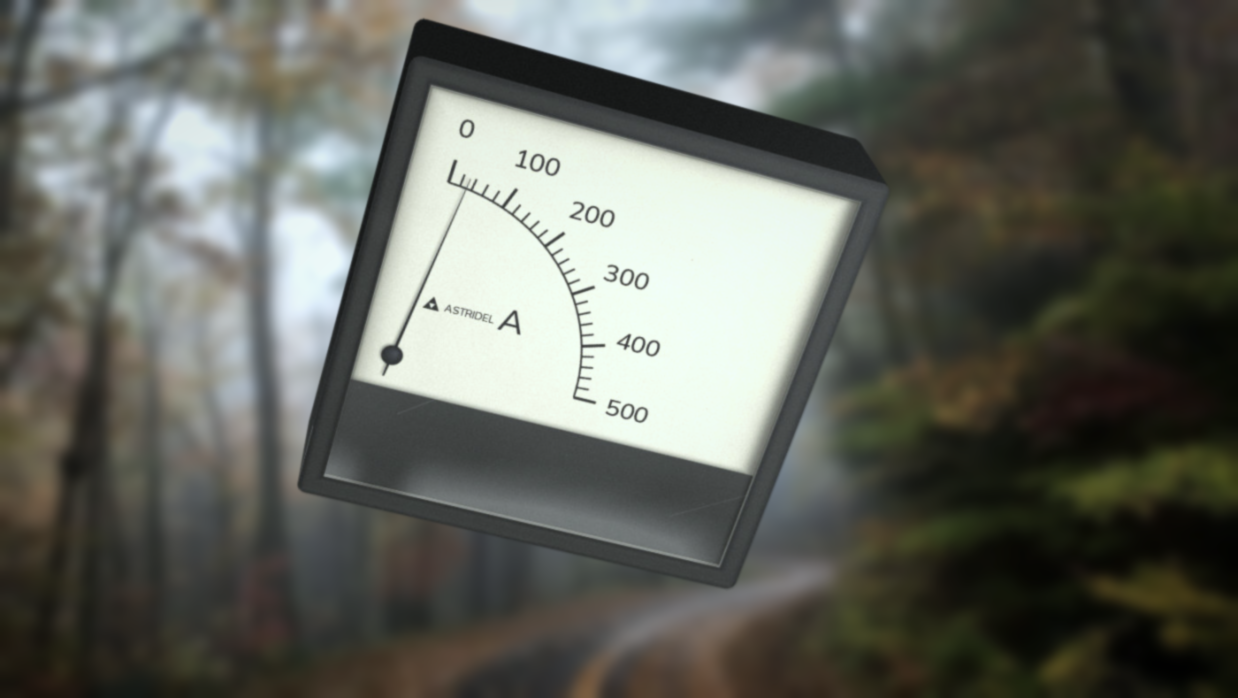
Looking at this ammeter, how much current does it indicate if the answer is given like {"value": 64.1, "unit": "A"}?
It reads {"value": 30, "unit": "A"}
